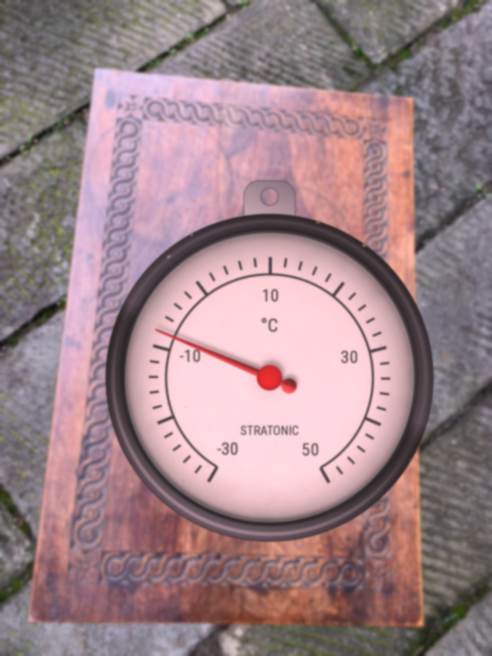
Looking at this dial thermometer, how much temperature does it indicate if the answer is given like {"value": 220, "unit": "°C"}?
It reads {"value": -8, "unit": "°C"}
